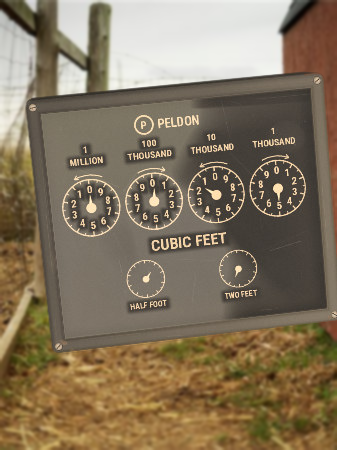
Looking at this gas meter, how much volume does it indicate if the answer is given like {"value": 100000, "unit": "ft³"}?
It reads {"value": 1500, "unit": "ft³"}
